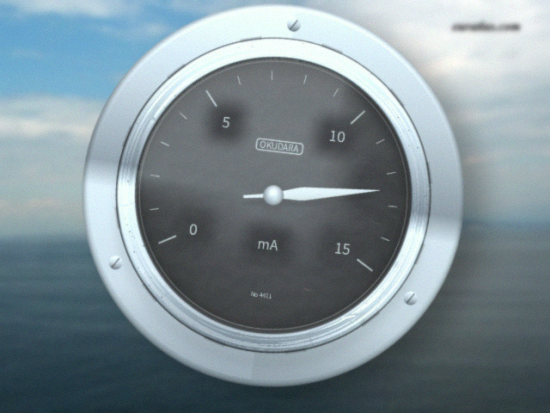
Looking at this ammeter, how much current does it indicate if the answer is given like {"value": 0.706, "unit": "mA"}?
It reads {"value": 12.5, "unit": "mA"}
